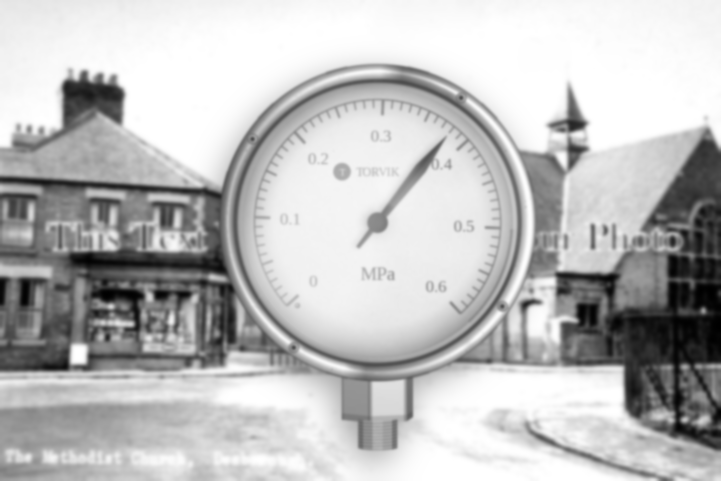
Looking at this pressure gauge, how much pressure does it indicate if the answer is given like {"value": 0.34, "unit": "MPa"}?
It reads {"value": 0.38, "unit": "MPa"}
